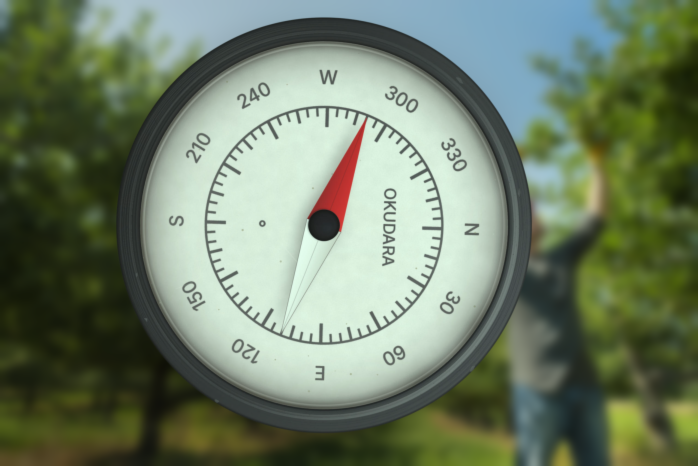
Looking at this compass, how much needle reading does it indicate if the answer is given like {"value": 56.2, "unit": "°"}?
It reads {"value": 290, "unit": "°"}
